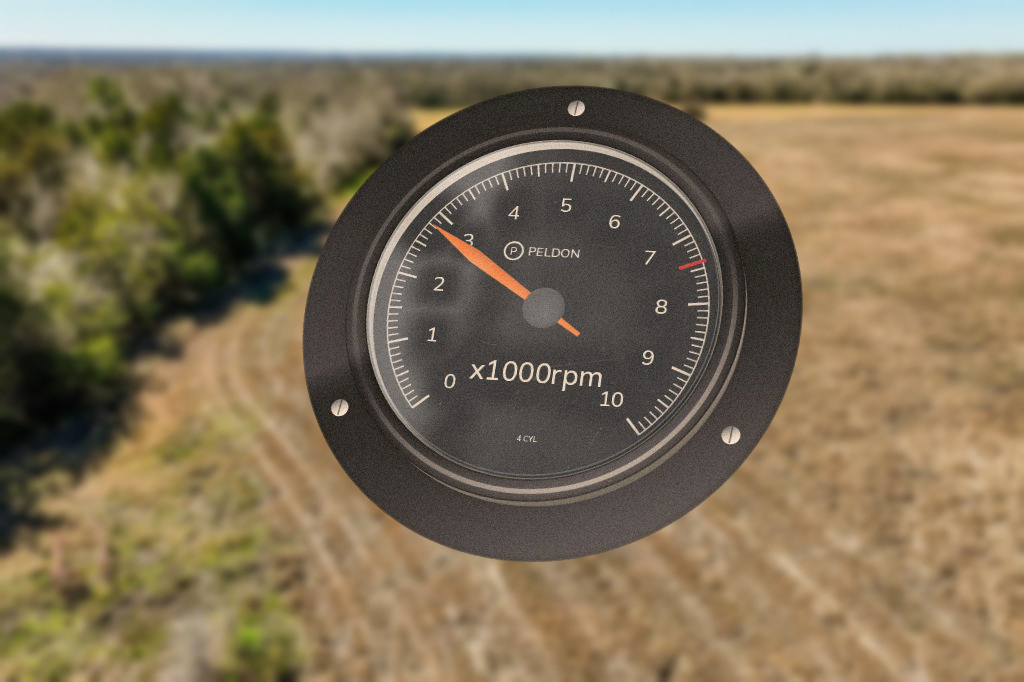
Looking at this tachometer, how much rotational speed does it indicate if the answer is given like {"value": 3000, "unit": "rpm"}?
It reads {"value": 2800, "unit": "rpm"}
